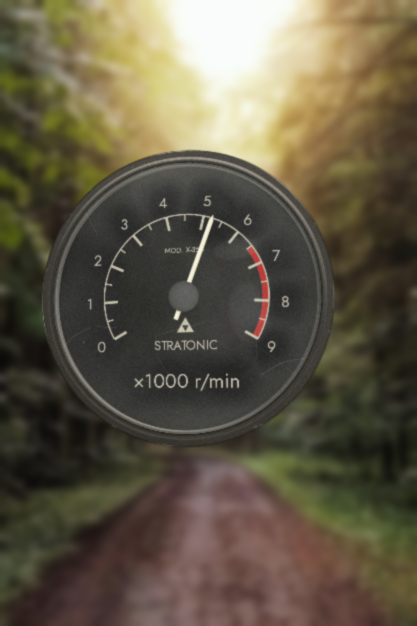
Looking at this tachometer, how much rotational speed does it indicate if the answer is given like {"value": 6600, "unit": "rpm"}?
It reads {"value": 5250, "unit": "rpm"}
